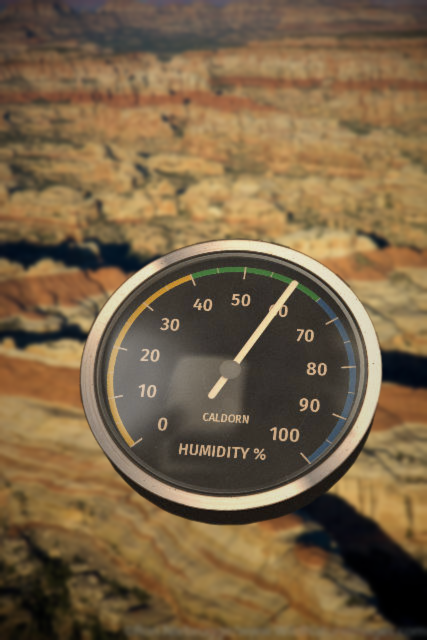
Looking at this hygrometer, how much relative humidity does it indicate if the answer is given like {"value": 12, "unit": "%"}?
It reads {"value": 60, "unit": "%"}
